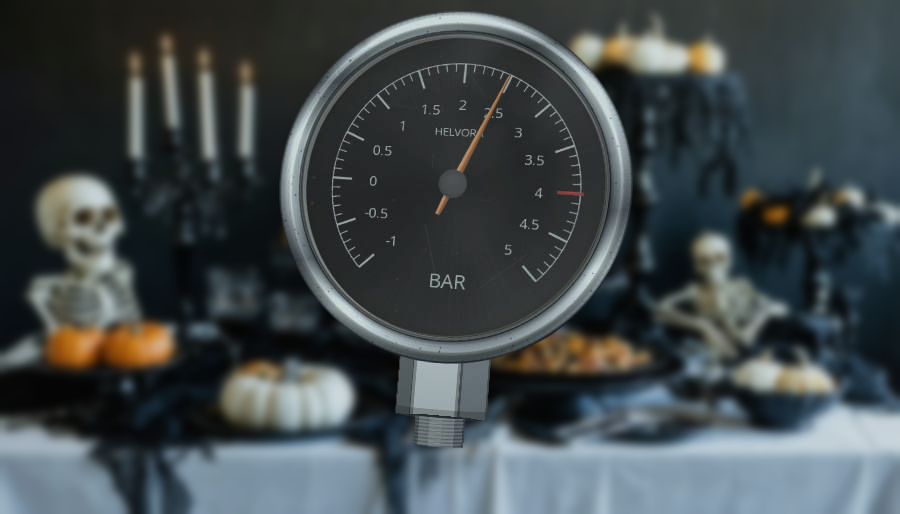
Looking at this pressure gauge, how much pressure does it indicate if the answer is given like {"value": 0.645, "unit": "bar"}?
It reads {"value": 2.5, "unit": "bar"}
